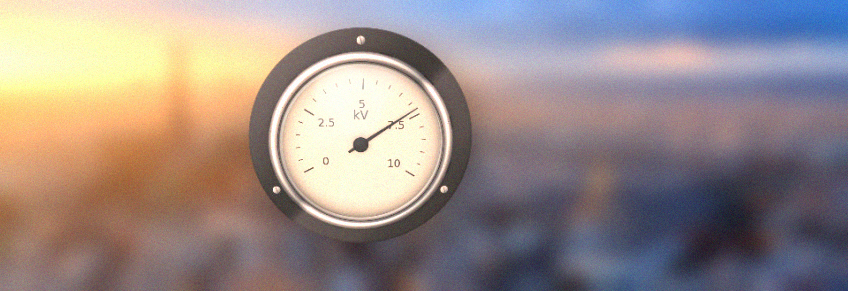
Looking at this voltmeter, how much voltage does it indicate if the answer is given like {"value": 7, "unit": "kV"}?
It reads {"value": 7.25, "unit": "kV"}
